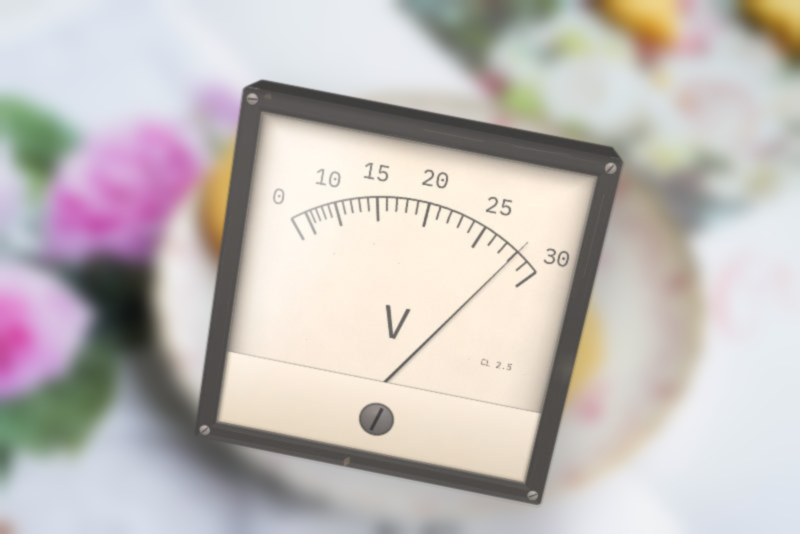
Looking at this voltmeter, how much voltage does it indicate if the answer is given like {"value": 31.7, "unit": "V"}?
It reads {"value": 28, "unit": "V"}
